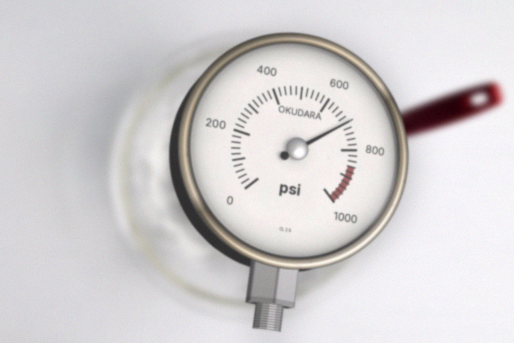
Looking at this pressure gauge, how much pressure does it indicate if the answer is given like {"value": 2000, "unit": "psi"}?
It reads {"value": 700, "unit": "psi"}
